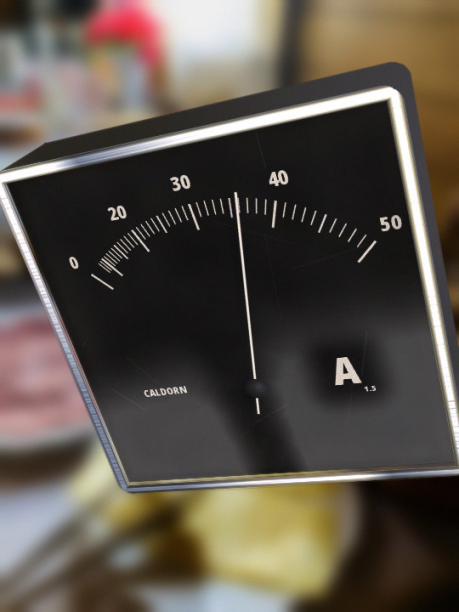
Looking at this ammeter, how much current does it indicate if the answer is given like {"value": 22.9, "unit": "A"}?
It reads {"value": 36, "unit": "A"}
